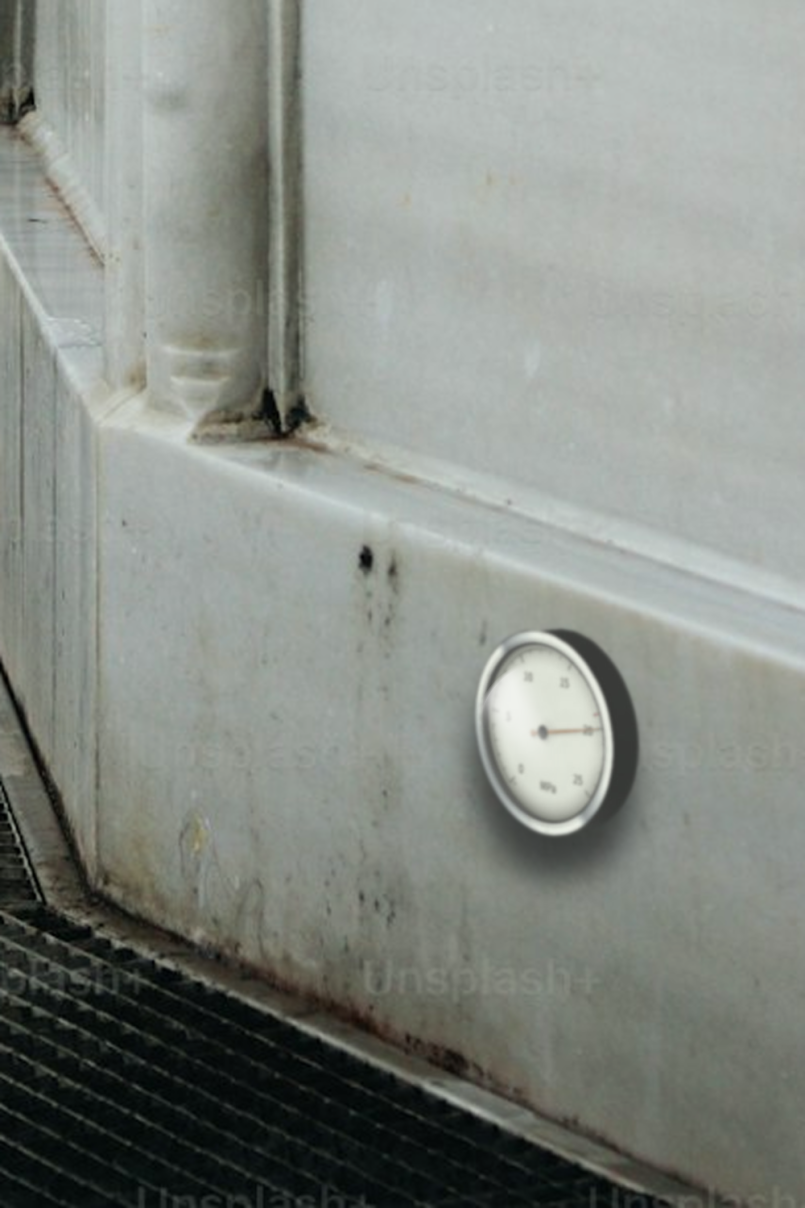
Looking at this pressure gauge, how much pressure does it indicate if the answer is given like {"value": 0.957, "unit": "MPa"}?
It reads {"value": 20, "unit": "MPa"}
